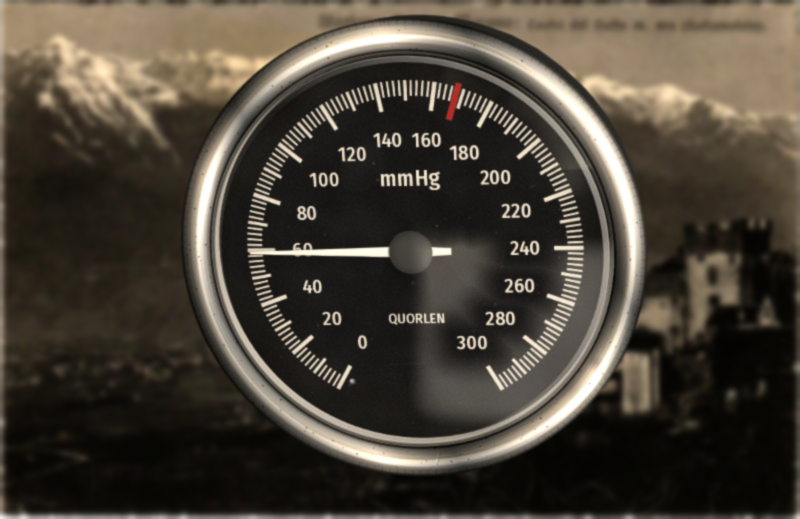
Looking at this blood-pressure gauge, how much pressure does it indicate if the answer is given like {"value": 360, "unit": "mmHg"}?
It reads {"value": 60, "unit": "mmHg"}
